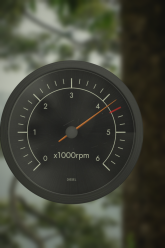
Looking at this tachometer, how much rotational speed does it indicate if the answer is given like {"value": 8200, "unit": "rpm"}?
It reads {"value": 4200, "unit": "rpm"}
